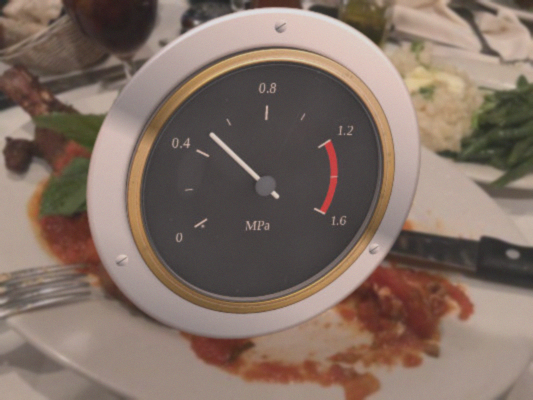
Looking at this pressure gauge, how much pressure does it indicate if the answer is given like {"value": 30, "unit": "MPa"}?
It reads {"value": 0.5, "unit": "MPa"}
